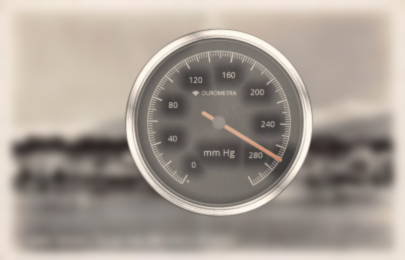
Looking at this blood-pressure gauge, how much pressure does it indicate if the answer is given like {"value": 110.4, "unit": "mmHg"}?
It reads {"value": 270, "unit": "mmHg"}
